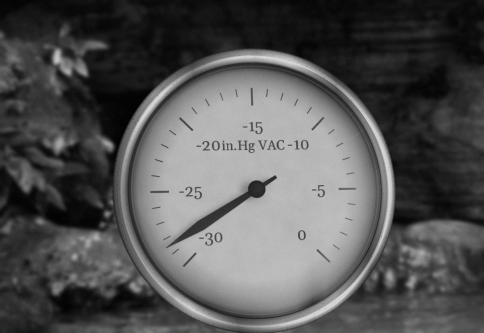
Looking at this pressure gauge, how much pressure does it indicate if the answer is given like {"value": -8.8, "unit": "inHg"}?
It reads {"value": -28.5, "unit": "inHg"}
